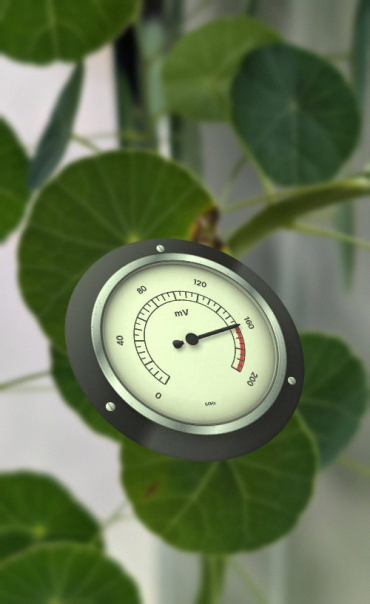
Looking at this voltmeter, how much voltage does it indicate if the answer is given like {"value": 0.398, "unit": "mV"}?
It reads {"value": 160, "unit": "mV"}
